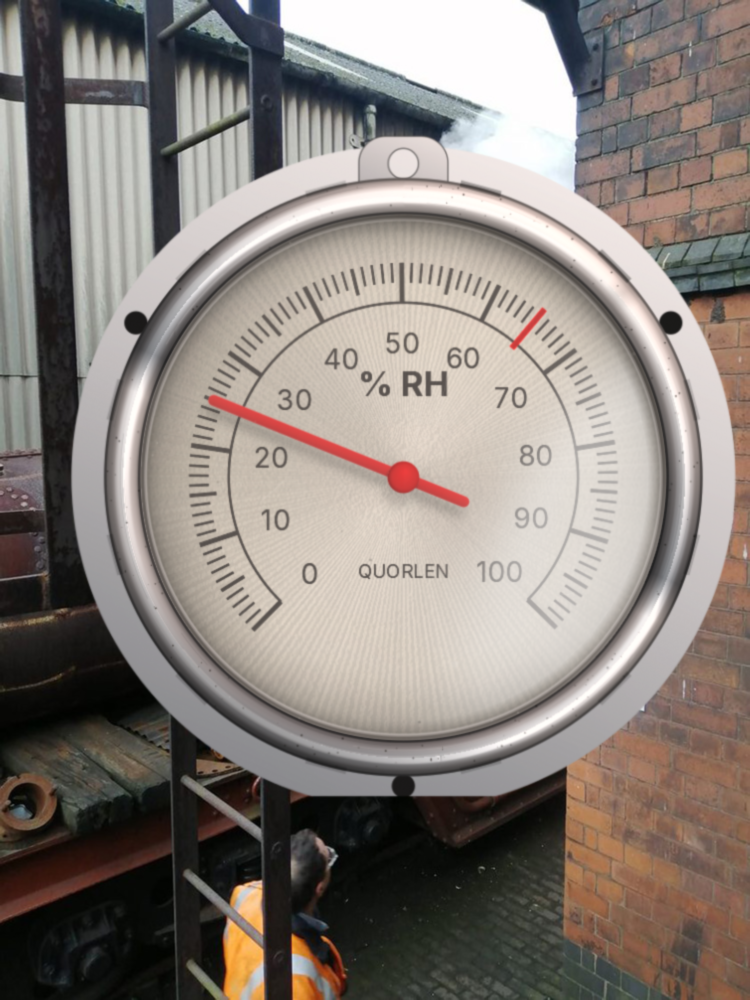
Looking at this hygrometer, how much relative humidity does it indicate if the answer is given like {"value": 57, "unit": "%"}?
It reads {"value": 25, "unit": "%"}
